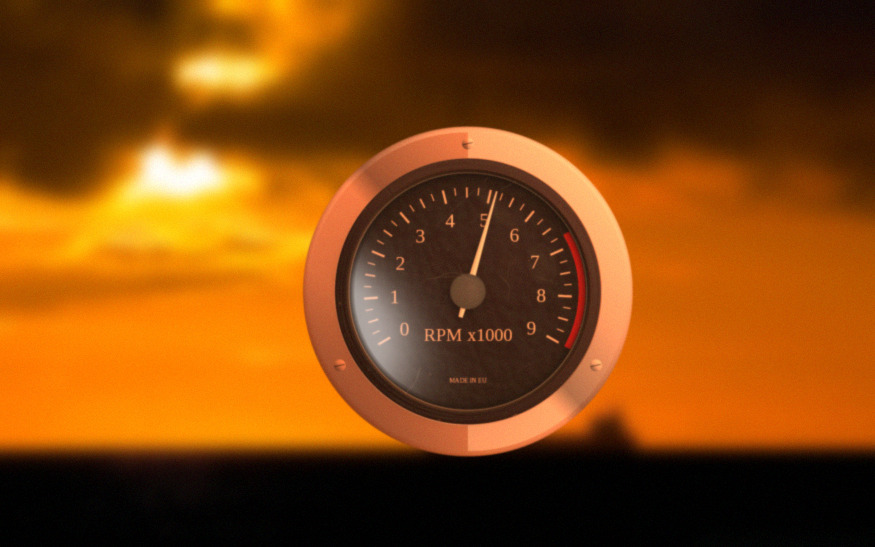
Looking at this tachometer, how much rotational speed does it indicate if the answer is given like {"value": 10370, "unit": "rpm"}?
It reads {"value": 5125, "unit": "rpm"}
